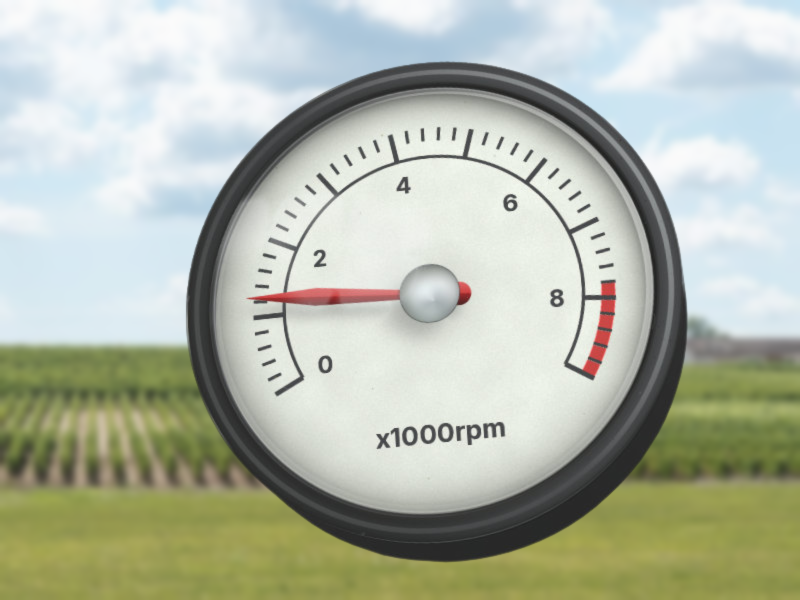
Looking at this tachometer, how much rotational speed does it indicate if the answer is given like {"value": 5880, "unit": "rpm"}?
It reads {"value": 1200, "unit": "rpm"}
